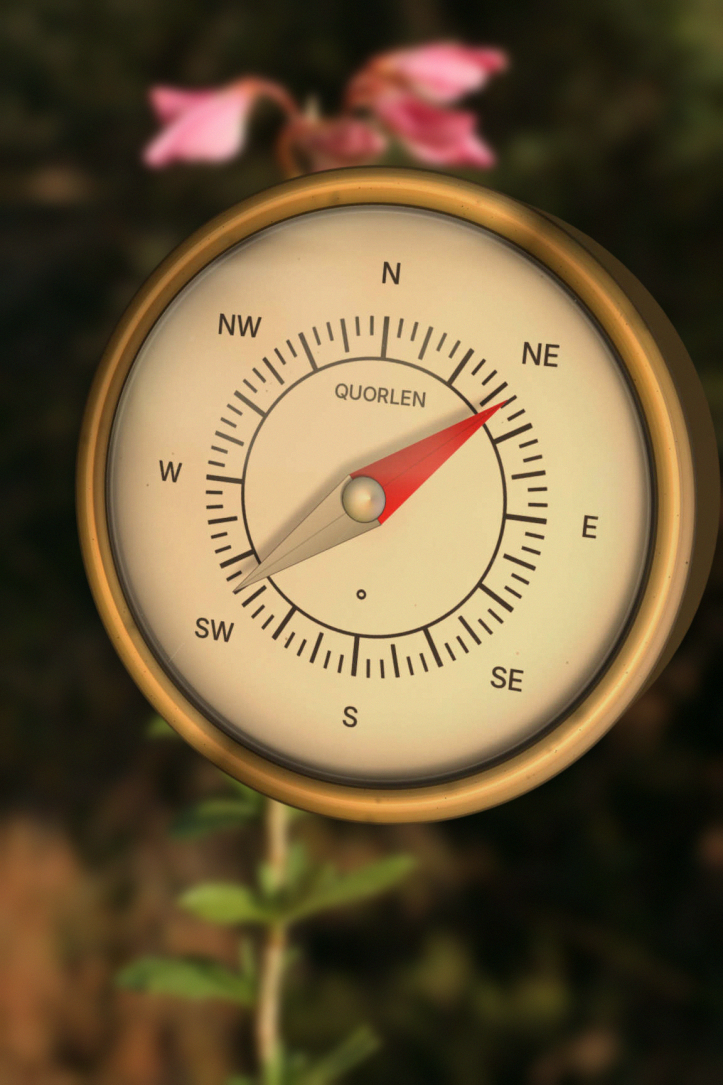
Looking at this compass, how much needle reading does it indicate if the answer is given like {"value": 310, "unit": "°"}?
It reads {"value": 50, "unit": "°"}
